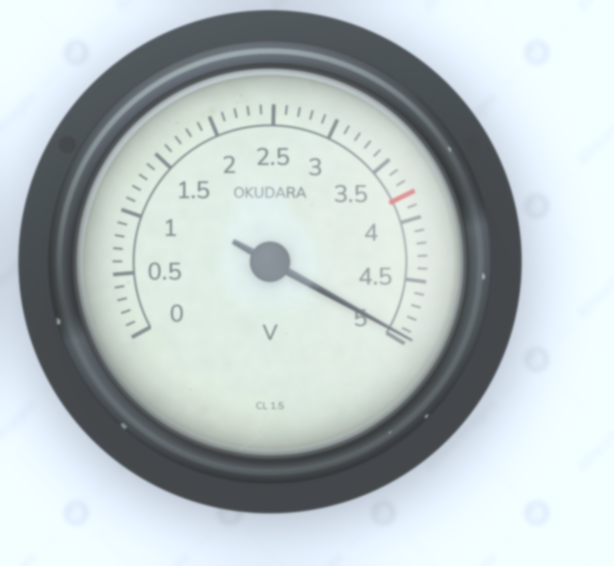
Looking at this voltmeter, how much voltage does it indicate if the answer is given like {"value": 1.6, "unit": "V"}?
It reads {"value": 4.95, "unit": "V"}
